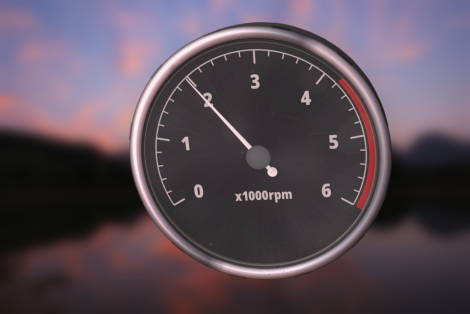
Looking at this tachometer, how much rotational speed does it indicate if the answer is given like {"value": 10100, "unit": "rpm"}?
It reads {"value": 2000, "unit": "rpm"}
